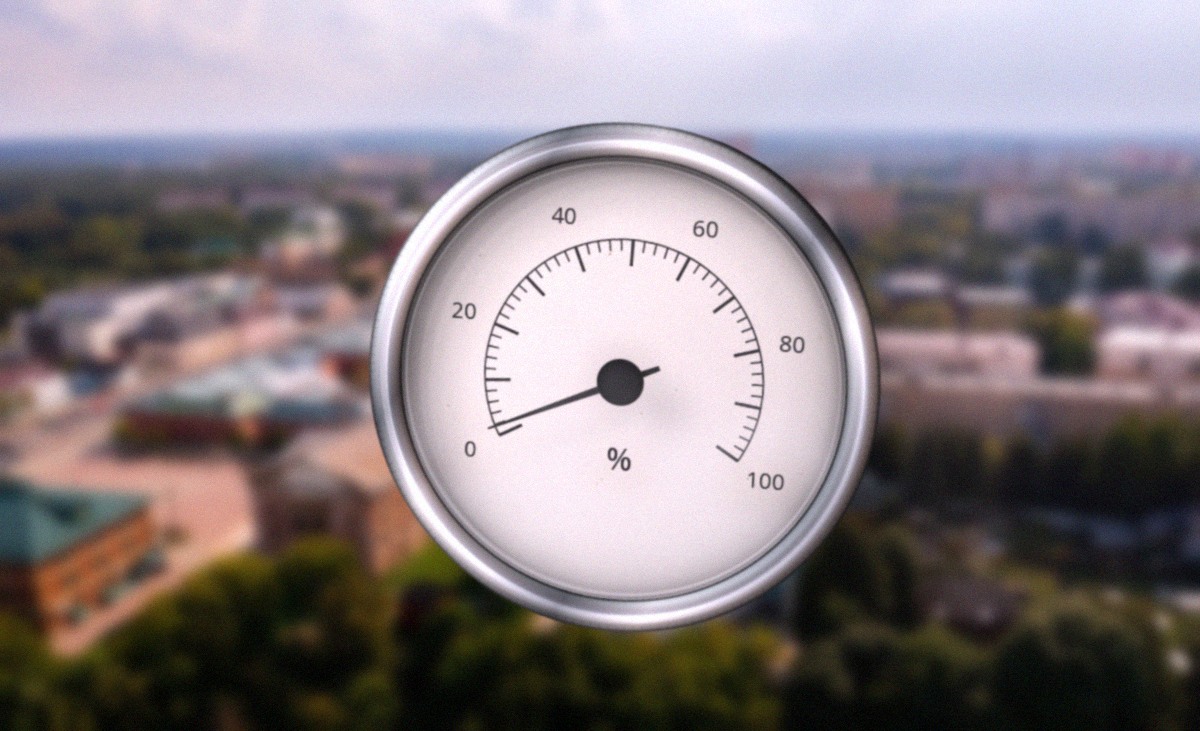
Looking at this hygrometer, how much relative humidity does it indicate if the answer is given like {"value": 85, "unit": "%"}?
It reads {"value": 2, "unit": "%"}
